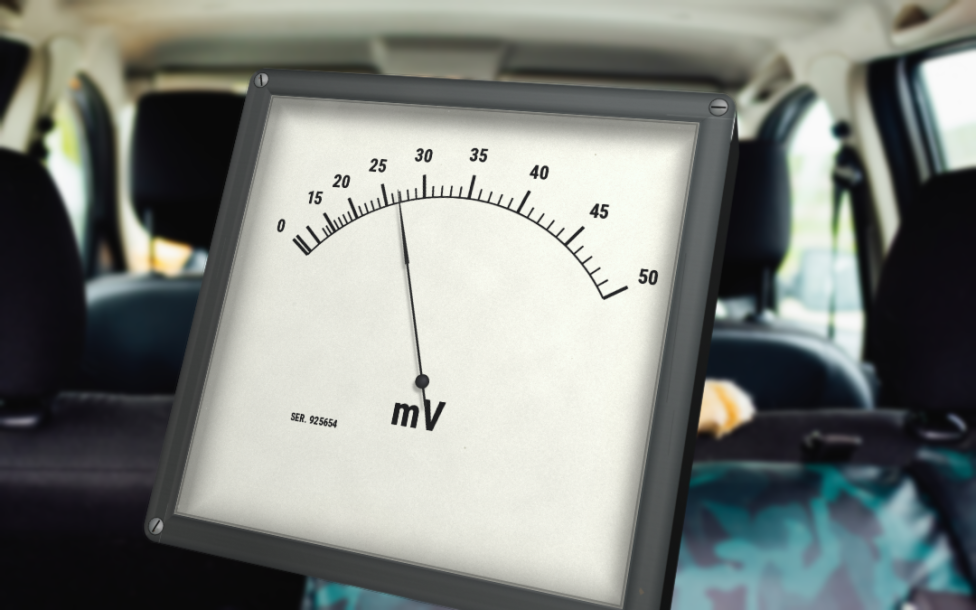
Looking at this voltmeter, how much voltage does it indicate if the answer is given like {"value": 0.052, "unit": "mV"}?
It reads {"value": 27, "unit": "mV"}
